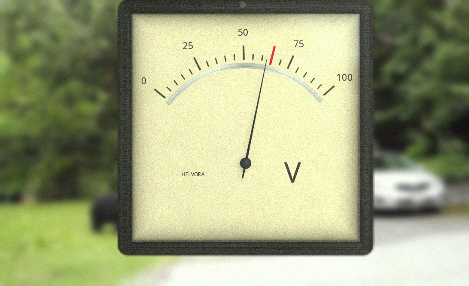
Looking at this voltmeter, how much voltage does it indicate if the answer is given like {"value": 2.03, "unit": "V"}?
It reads {"value": 62.5, "unit": "V"}
